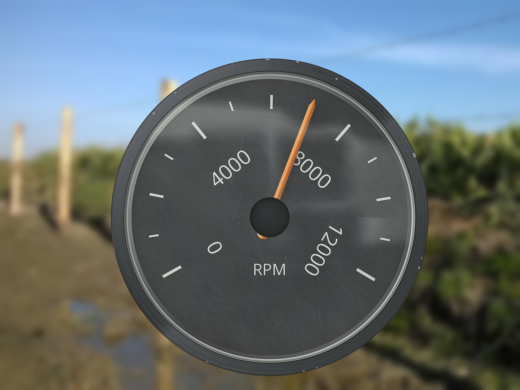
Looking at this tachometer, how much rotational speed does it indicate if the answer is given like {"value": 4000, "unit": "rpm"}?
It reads {"value": 7000, "unit": "rpm"}
